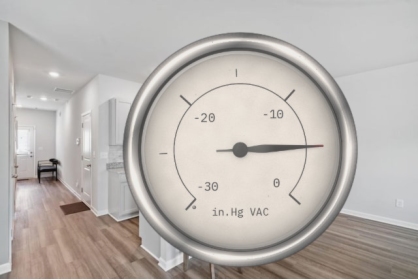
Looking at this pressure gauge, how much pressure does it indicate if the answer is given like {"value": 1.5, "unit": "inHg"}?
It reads {"value": -5, "unit": "inHg"}
